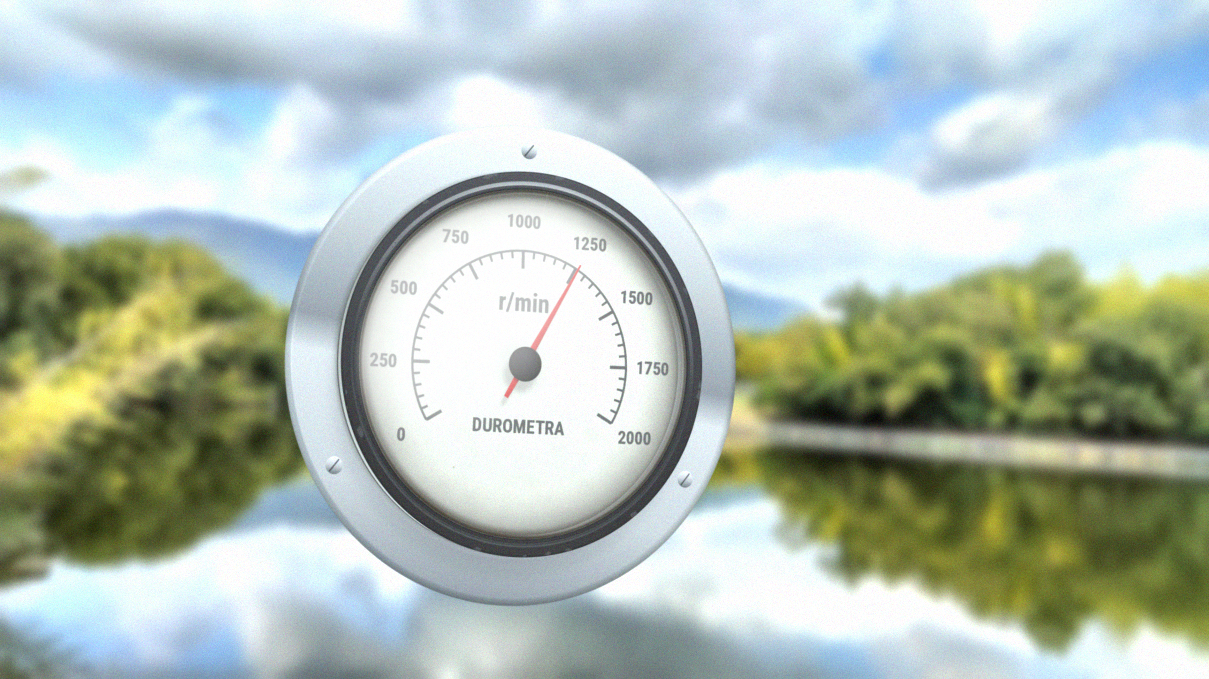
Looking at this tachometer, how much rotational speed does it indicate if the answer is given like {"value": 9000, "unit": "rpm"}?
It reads {"value": 1250, "unit": "rpm"}
